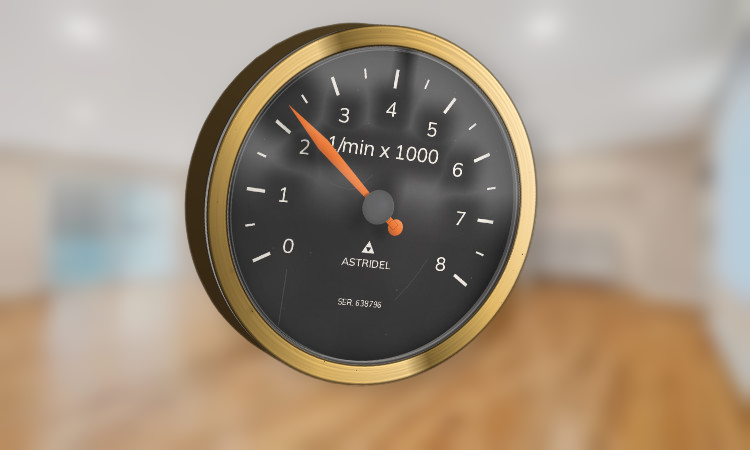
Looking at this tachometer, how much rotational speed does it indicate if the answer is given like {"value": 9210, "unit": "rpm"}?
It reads {"value": 2250, "unit": "rpm"}
